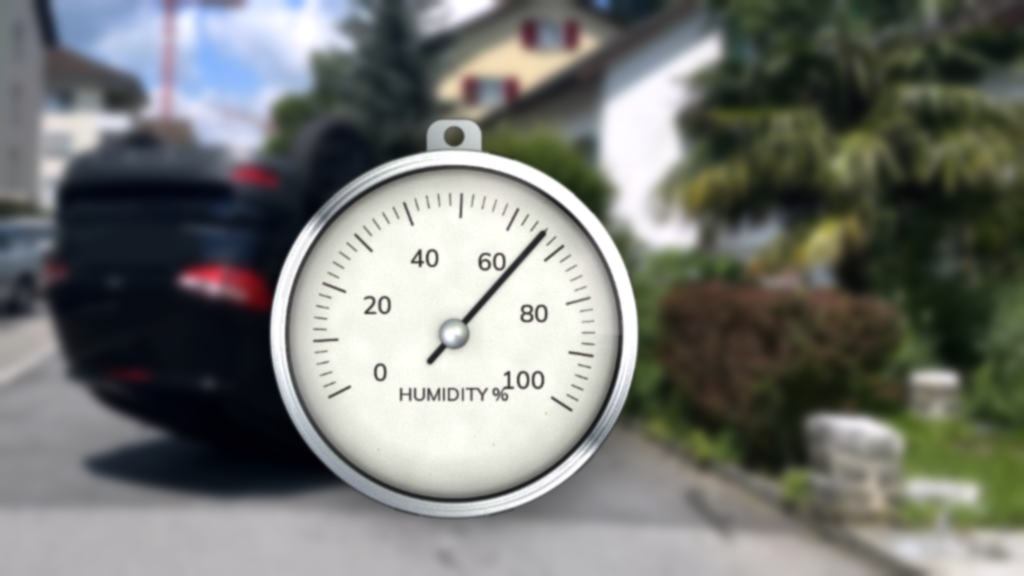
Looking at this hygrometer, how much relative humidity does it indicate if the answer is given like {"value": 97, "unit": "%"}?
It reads {"value": 66, "unit": "%"}
